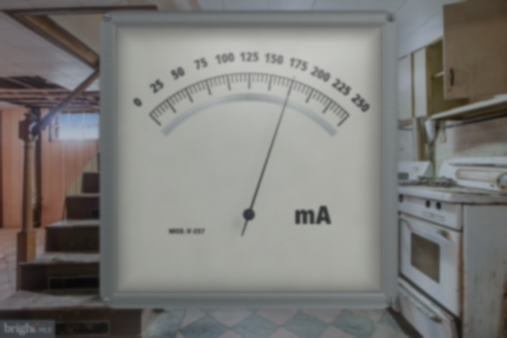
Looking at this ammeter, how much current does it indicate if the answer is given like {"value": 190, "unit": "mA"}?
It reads {"value": 175, "unit": "mA"}
